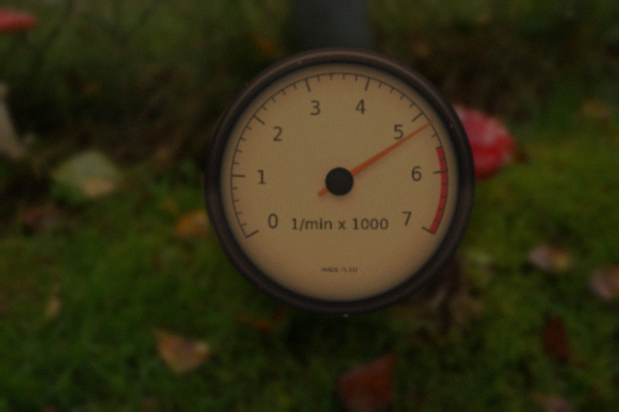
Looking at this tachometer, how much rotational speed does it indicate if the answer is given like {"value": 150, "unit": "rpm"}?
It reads {"value": 5200, "unit": "rpm"}
